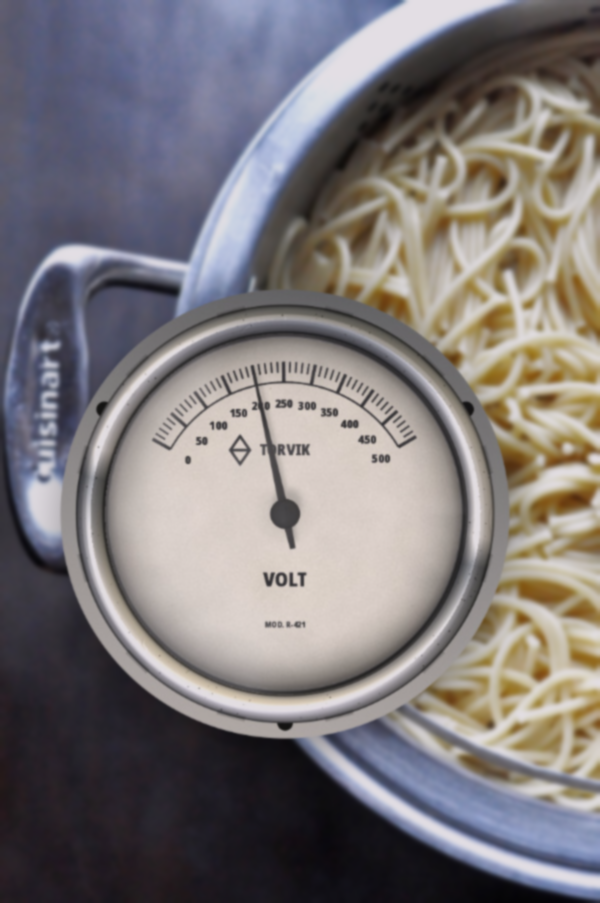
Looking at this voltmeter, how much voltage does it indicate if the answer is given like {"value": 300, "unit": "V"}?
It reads {"value": 200, "unit": "V"}
